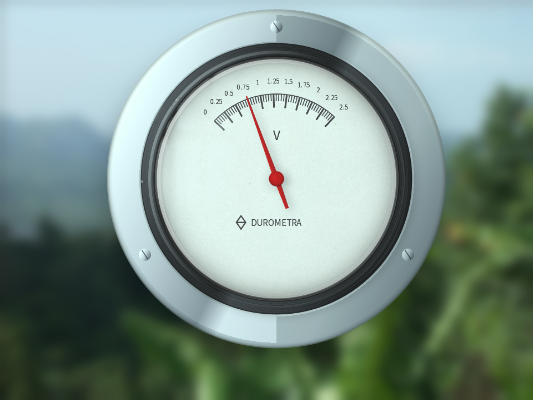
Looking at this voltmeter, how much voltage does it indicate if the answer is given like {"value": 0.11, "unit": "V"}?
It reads {"value": 0.75, "unit": "V"}
